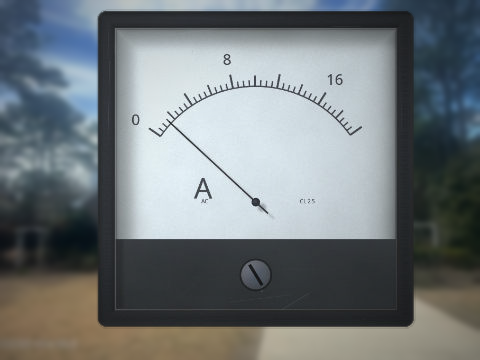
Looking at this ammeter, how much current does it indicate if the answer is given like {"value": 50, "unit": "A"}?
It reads {"value": 1.5, "unit": "A"}
